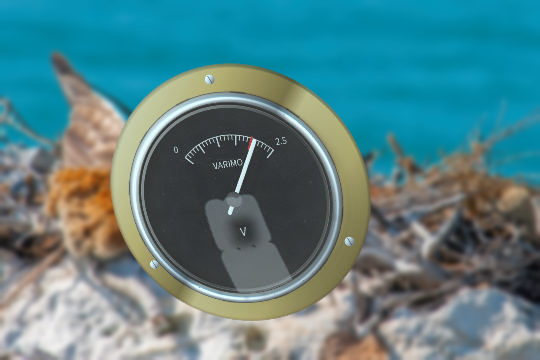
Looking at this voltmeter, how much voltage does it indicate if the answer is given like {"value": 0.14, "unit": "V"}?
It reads {"value": 2, "unit": "V"}
